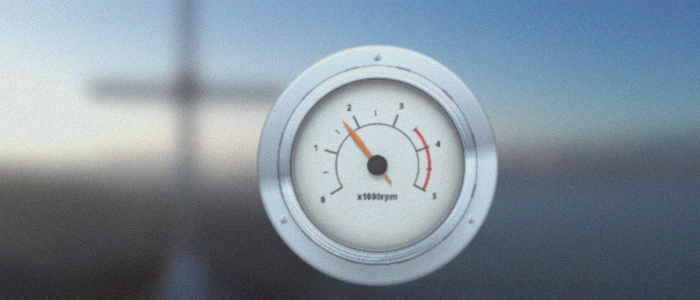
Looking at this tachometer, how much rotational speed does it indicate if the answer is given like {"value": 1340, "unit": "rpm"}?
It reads {"value": 1750, "unit": "rpm"}
